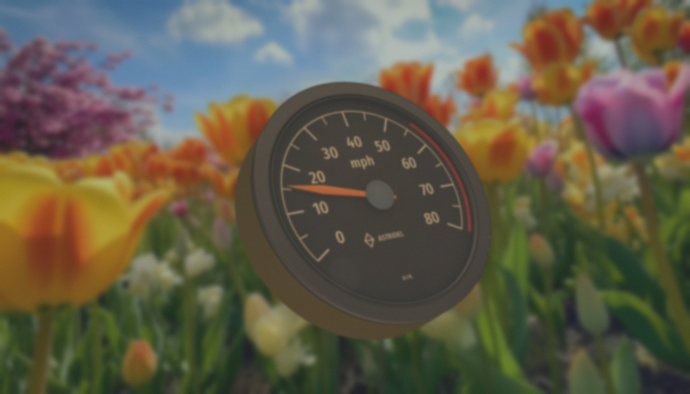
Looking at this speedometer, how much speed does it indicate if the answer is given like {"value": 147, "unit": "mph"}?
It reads {"value": 15, "unit": "mph"}
